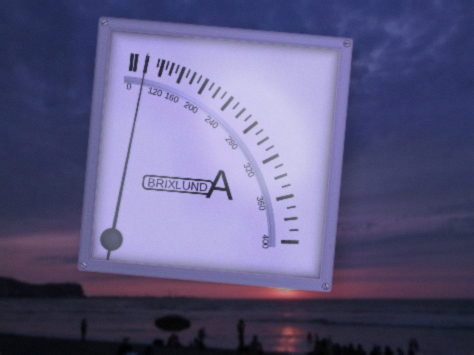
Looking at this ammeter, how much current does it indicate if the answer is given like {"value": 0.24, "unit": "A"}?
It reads {"value": 80, "unit": "A"}
